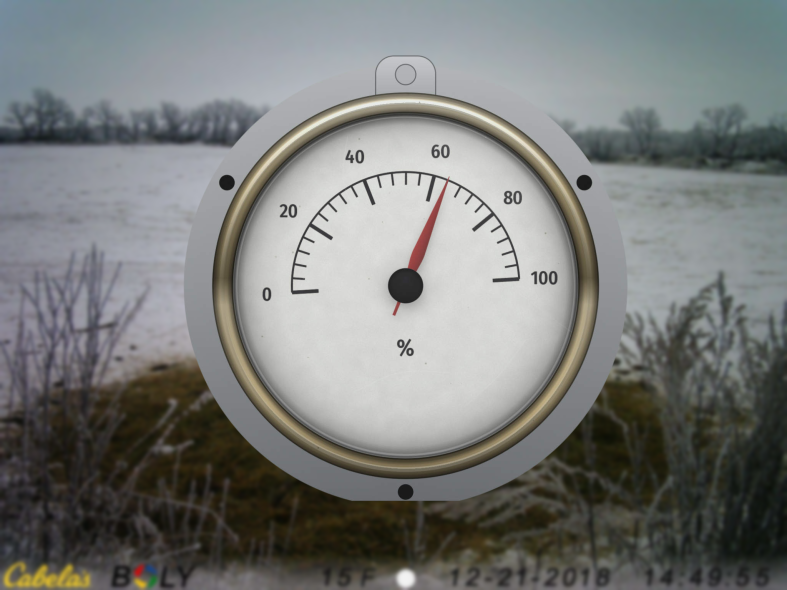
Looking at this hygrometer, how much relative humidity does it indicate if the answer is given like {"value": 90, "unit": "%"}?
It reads {"value": 64, "unit": "%"}
